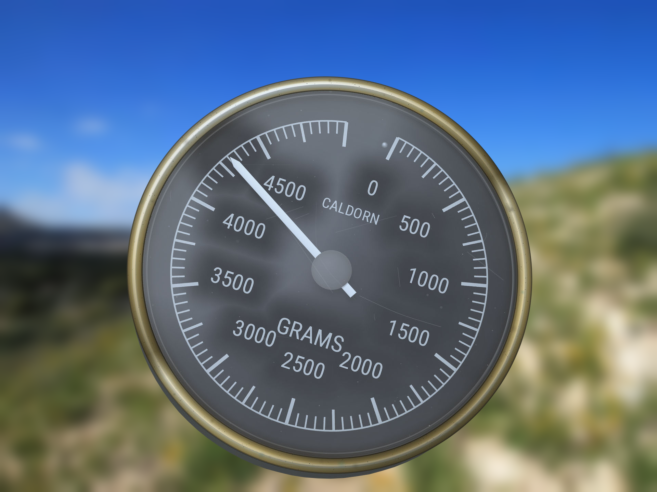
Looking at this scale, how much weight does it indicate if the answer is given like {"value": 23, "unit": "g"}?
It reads {"value": 4300, "unit": "g"}
